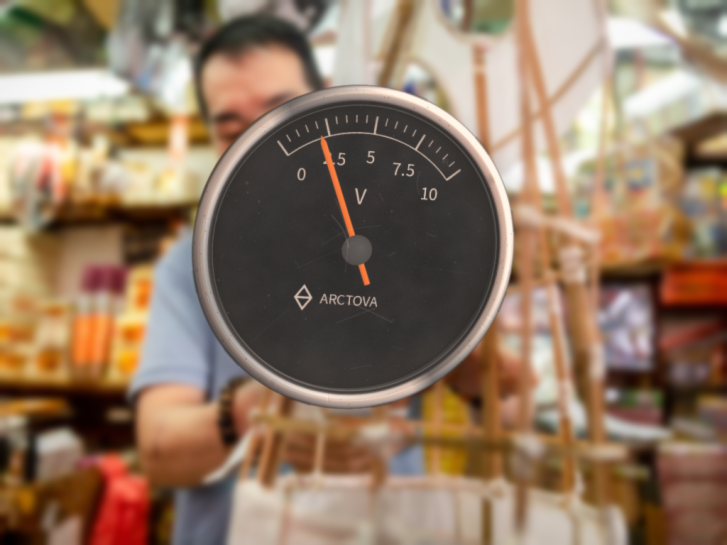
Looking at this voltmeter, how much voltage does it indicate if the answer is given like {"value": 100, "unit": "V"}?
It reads {"value": 2, "unit": "V"}
